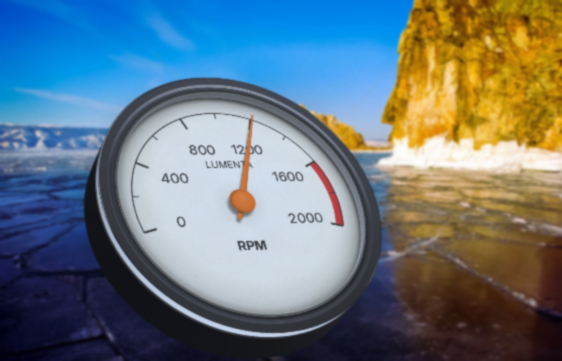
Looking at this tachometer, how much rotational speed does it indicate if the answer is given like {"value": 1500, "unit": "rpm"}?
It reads {"value": 1200, "unit": "rpm"}
